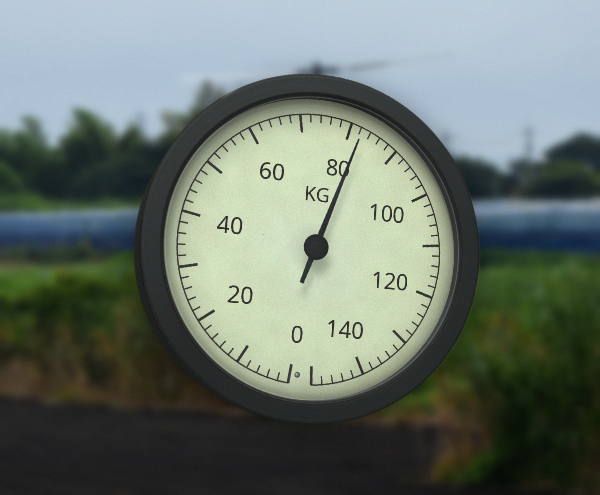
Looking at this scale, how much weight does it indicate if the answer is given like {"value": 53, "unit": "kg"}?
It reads {"value": 82, "unit": "kg"}
